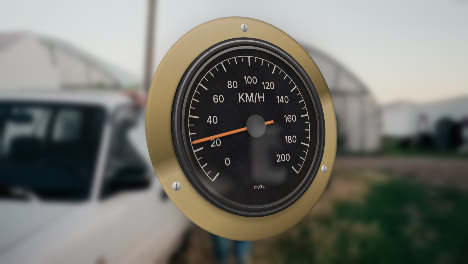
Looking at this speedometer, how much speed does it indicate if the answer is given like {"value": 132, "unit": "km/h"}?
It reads {"value": 25, "unit": "km/h"}
